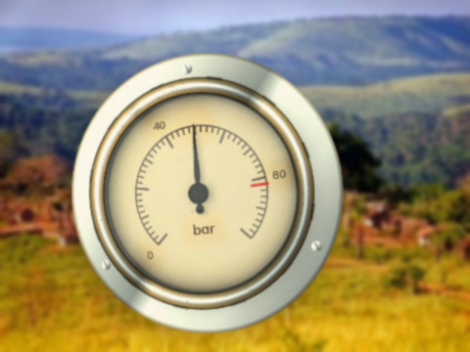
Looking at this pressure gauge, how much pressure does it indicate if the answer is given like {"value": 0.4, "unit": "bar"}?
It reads {"value": 50, "unit": "bar"}
